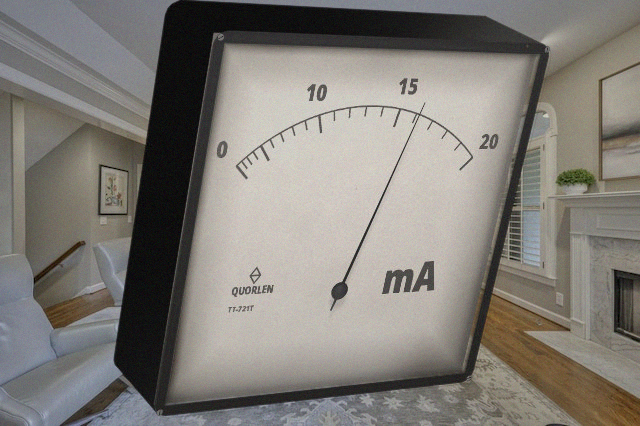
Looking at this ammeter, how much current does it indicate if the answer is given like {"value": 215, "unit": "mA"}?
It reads {"value": 16, "unit": "mA"}
